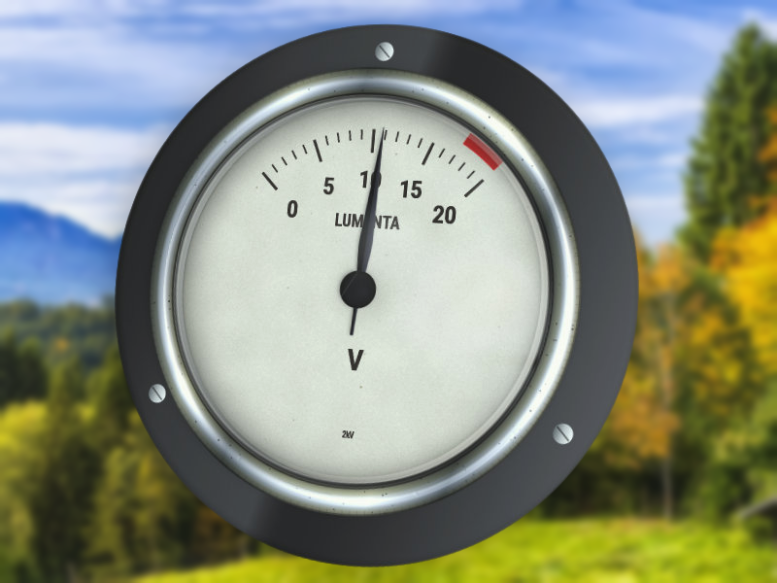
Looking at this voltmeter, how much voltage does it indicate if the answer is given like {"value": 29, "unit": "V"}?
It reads {"value": 11, "unit": "V"}
